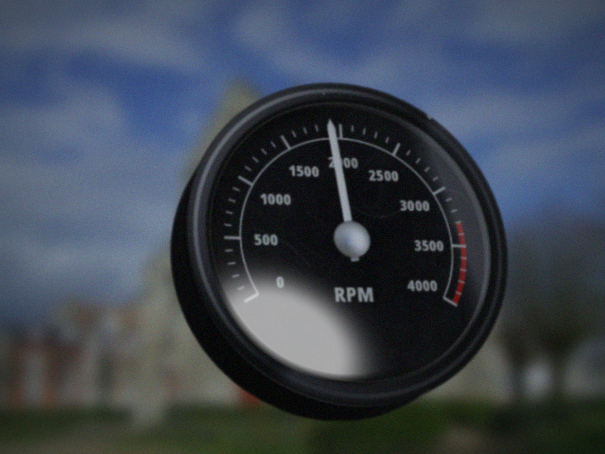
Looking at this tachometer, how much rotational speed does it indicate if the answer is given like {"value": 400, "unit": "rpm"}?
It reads {"value": 1900, "unit": "rpm"}
